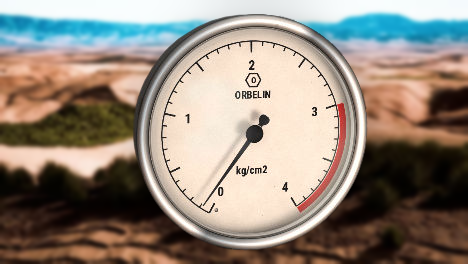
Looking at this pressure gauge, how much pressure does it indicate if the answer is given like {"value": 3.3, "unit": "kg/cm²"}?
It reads {"value": 0.1, "unit": "kg/cm²"}
